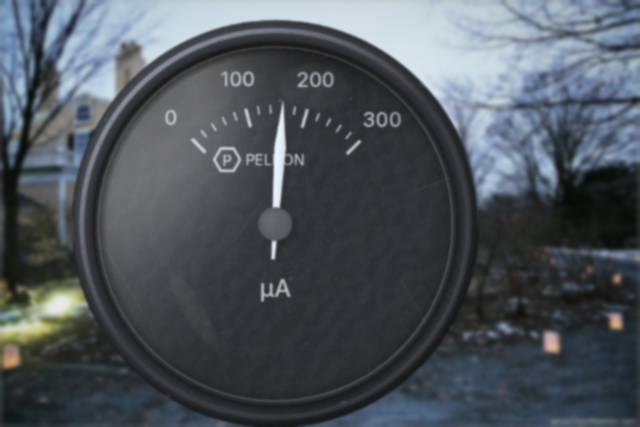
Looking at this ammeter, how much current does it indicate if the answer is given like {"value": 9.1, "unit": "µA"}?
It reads {"value": 160, "unit": "µA"}
